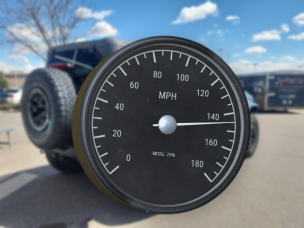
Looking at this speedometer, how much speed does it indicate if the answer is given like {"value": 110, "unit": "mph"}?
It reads {"value": 145, "unit": "mph"}
